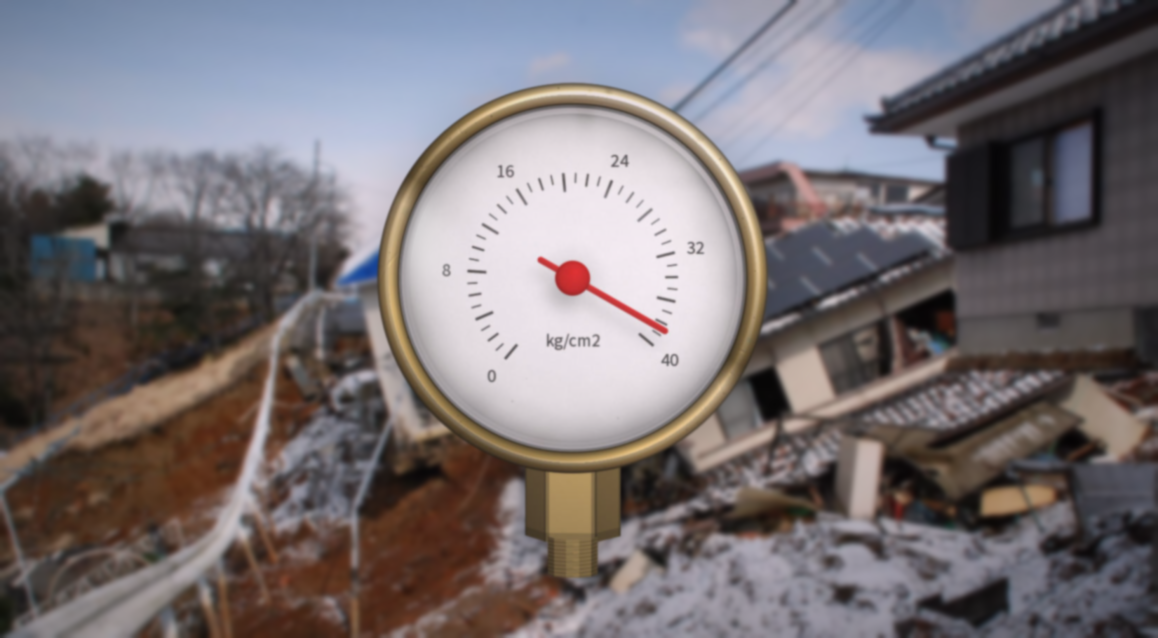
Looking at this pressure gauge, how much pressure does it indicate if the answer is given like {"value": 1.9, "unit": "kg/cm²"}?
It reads {"value": 38.5, "unit": "kg/cm²"}
